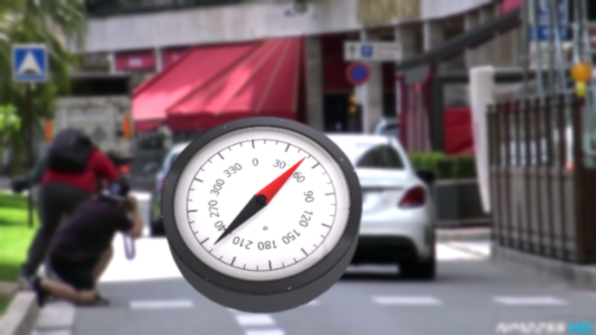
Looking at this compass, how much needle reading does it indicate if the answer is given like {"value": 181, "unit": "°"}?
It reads {"value": 50, "unit": "°"}
